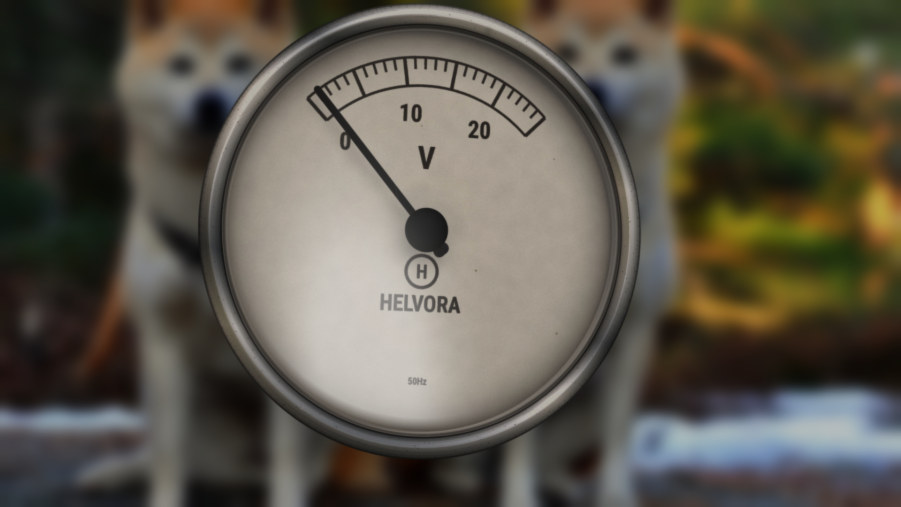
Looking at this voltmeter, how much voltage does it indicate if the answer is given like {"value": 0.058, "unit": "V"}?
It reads {"value": 1, "unit": "V"}
